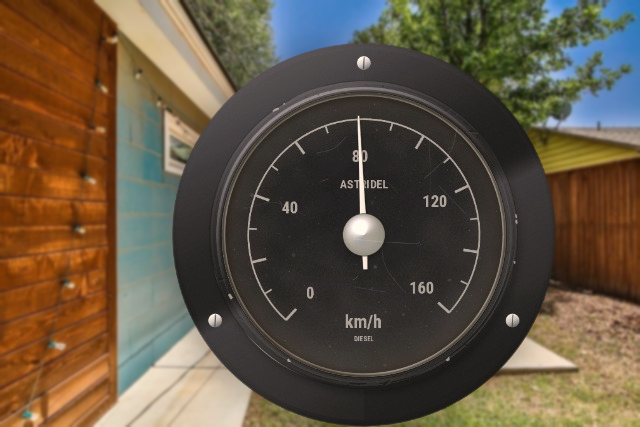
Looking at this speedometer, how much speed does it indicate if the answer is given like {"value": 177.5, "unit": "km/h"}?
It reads {"value": 80, "unit": "km/h"}
